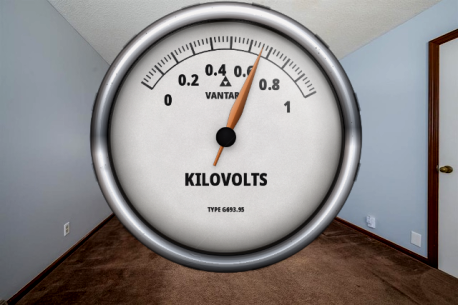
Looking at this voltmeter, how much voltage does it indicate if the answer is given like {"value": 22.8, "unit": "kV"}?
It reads {"value": 0.66, "unit": "kV"}
